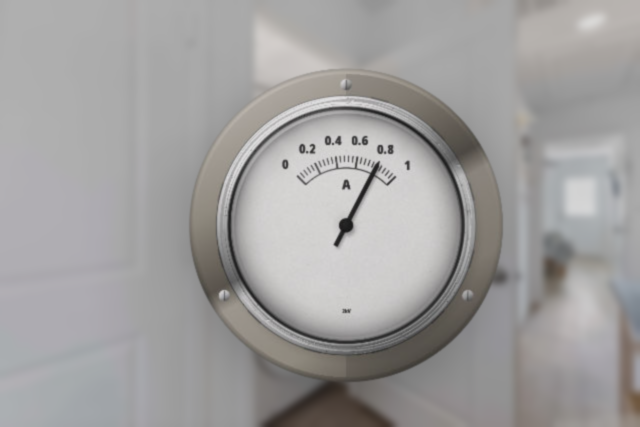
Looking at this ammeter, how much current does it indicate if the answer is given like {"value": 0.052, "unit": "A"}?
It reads {"value": 0.8, "unit": "A"}
